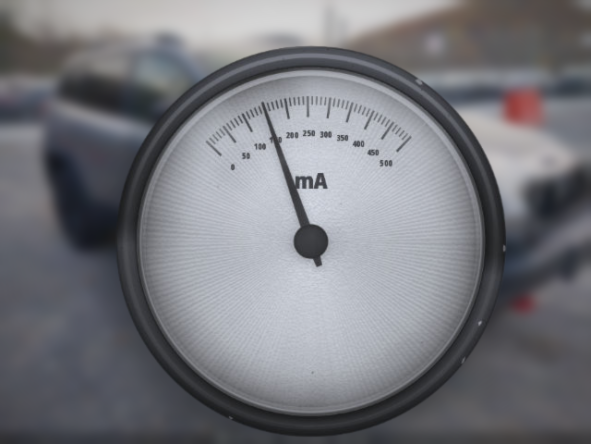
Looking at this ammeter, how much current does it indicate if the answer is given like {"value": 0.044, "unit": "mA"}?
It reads {"value": 150, "unit": "mA"}
